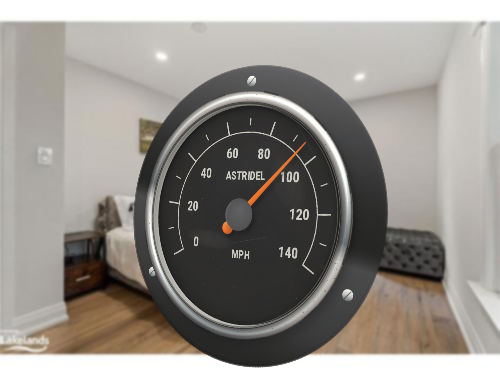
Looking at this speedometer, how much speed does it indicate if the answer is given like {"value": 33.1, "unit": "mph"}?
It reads {"value": 95, "unit": "mph"}
